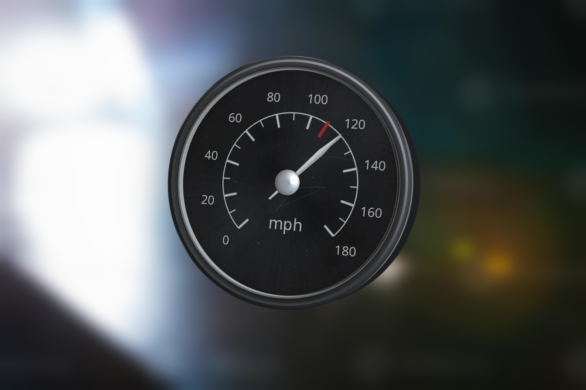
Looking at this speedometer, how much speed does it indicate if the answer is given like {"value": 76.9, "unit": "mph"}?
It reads {"value": 120, "unit": "mph"}
